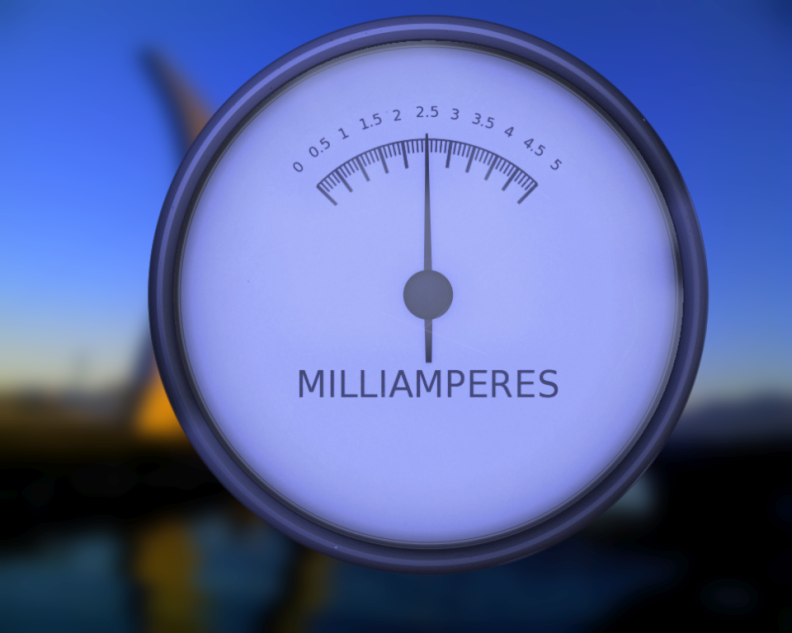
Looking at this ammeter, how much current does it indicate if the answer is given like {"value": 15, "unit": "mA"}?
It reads {"value": 2.5, "unit": "mA"}
